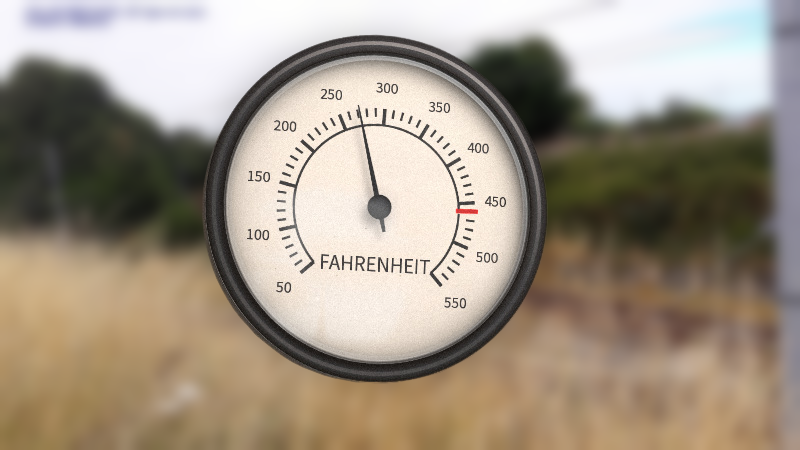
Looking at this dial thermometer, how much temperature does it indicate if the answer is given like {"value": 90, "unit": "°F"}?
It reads {"value": 270, "unit": "°F"}
